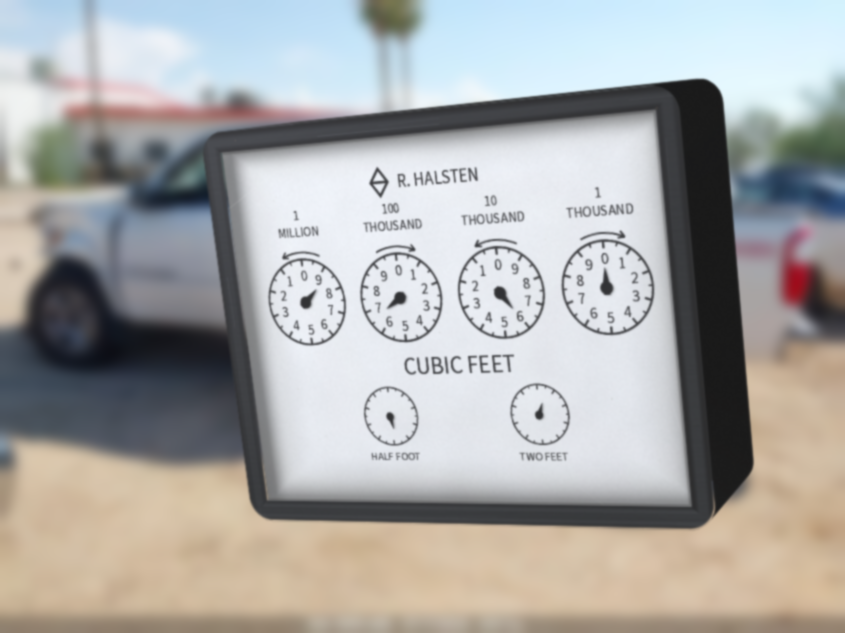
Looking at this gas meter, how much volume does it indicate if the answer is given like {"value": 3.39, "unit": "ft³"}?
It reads {"value": 866000, "unit": "ft³"}
